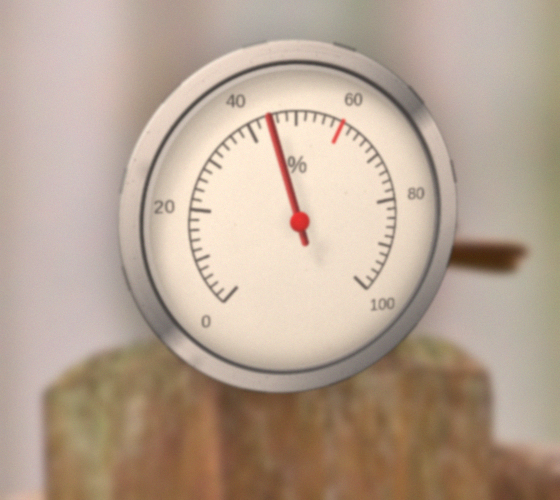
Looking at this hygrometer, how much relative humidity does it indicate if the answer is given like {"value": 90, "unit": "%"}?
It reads {"value": 44, "unit": "%"}
